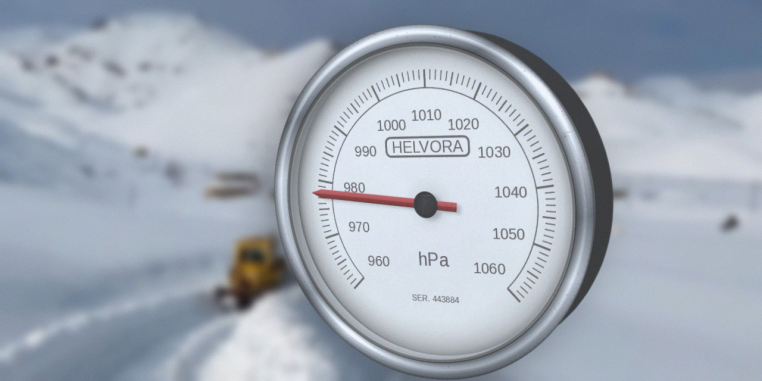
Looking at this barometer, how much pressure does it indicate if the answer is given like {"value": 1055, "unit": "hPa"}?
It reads {"value": 978, "unit": "hPa"}
